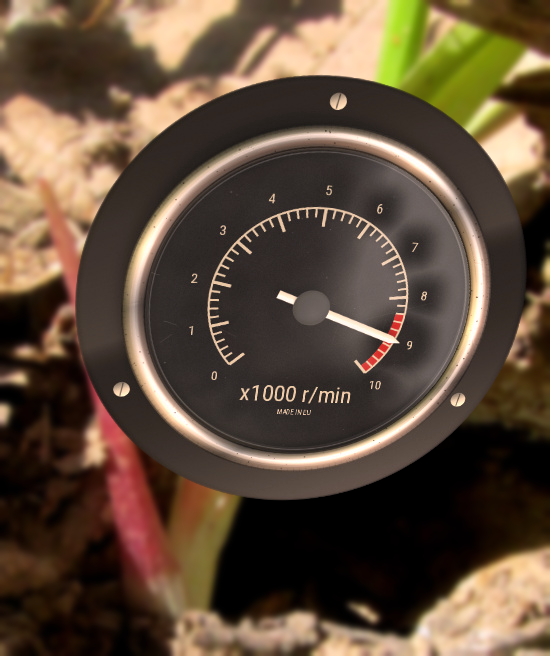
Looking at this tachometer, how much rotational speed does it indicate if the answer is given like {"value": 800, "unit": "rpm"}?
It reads {"value": 9000, "unit": "rpm"}
